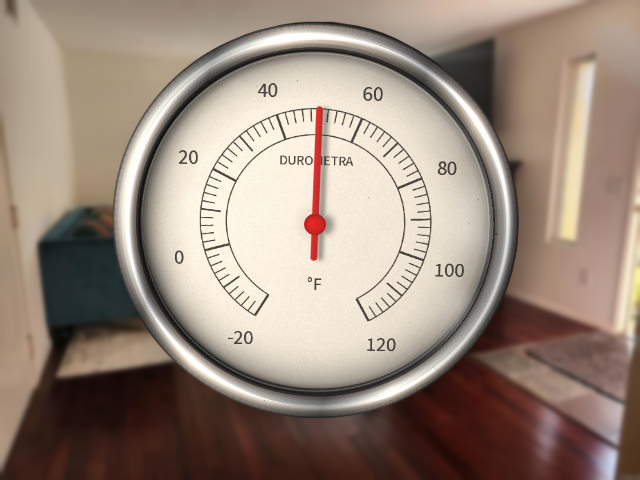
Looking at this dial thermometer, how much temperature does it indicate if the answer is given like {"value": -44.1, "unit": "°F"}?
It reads {"value": 50, "unit": "°F"}
